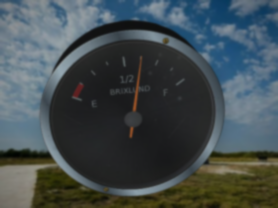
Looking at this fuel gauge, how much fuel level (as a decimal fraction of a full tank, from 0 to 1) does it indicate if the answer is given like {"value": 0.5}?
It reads {"value": 0.625}
